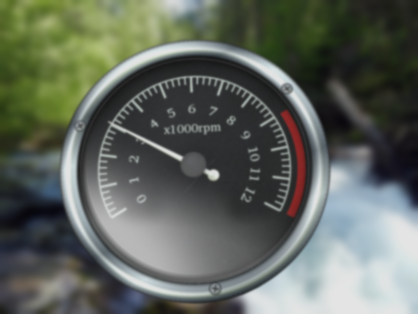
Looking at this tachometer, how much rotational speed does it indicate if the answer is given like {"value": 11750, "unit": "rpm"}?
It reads {"value": 3000, "unit": "rpm"}
